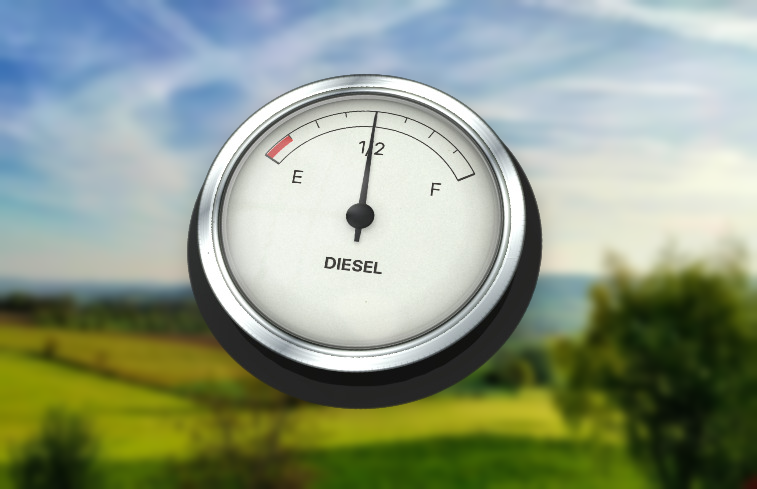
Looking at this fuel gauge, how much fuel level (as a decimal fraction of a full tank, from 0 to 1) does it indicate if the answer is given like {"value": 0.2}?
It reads {"value": 0.5}
